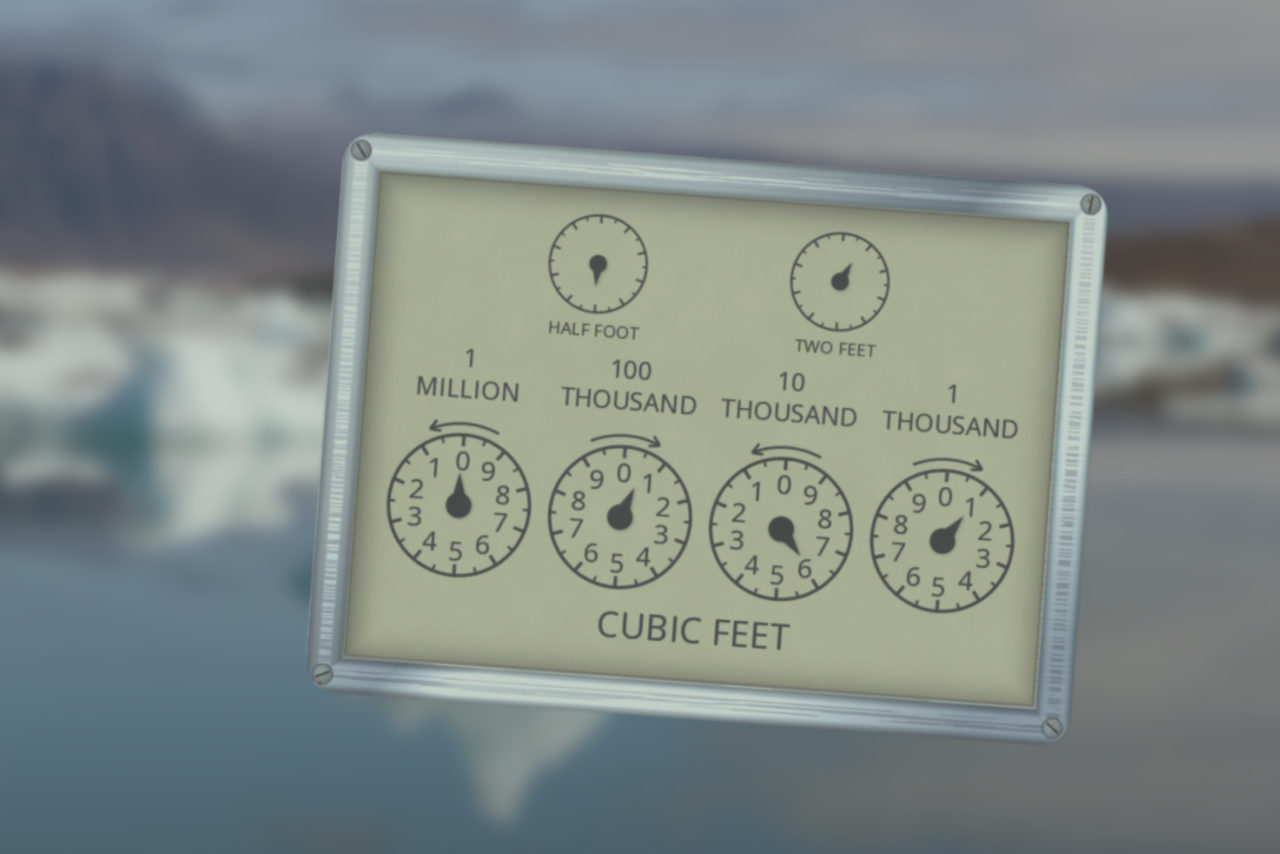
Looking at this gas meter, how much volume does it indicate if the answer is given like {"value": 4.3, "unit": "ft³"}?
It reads {"value": 6100, "unit": "ft³"}
